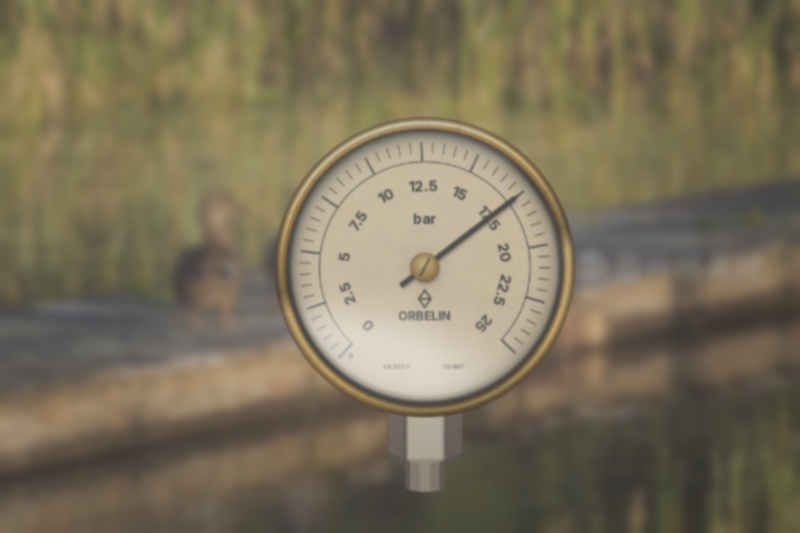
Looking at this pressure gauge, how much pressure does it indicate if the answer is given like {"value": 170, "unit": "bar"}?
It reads {"value": 17.5, "unit": "bar"}
